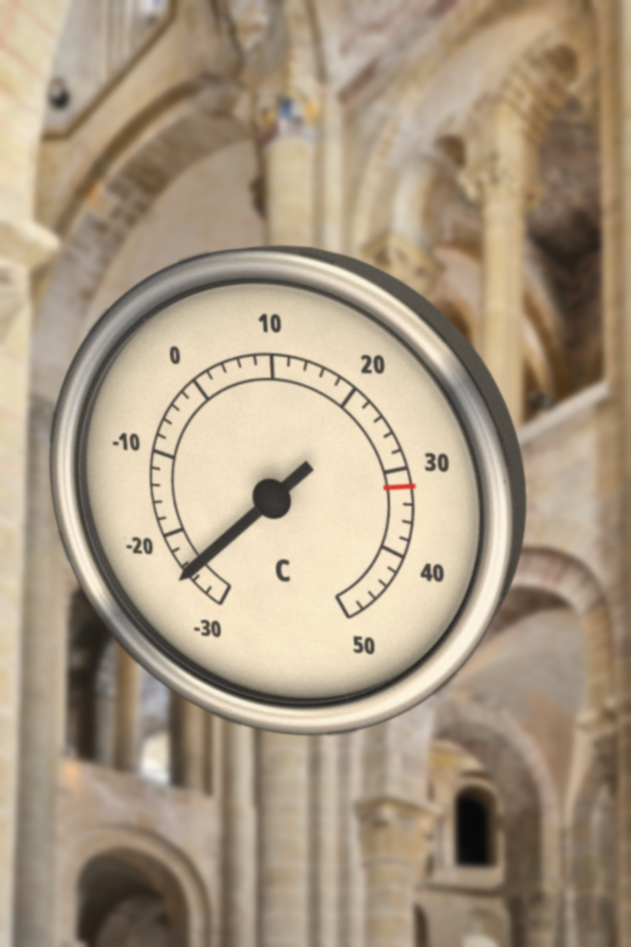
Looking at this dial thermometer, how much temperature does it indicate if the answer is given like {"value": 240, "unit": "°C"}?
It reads {"value": -25, "unit": "°C"}
